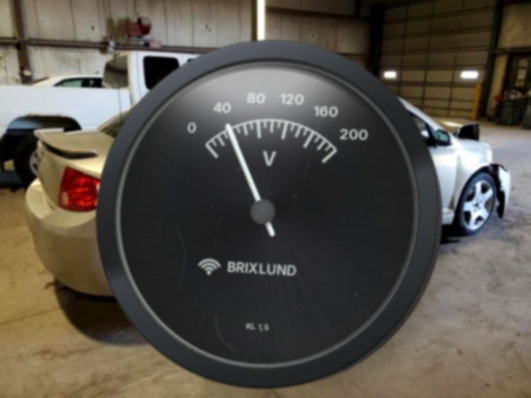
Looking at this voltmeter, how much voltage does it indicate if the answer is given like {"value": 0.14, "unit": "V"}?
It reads {"value": 40, "unit": "V"}
